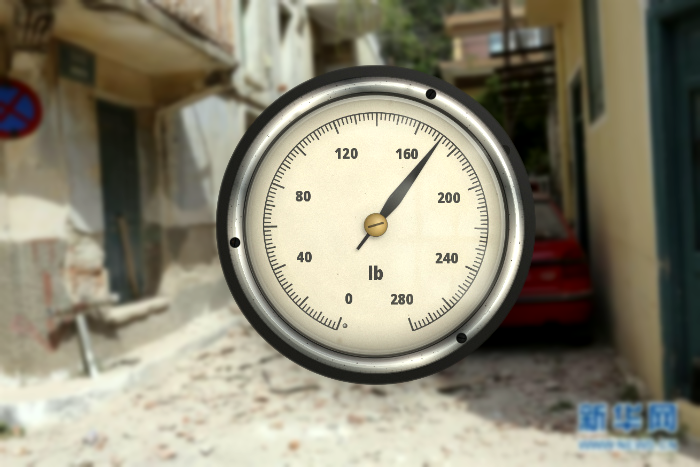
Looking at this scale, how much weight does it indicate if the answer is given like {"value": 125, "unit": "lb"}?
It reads {"value": 172, "unit": "lb"}
